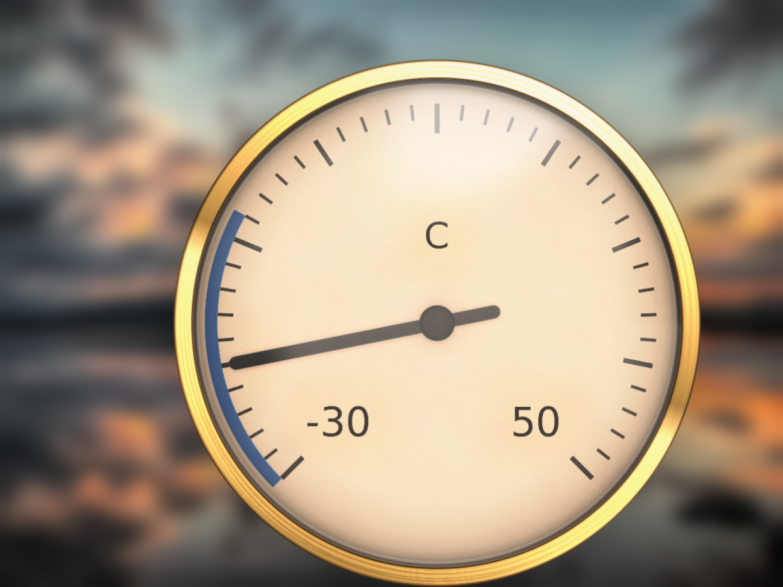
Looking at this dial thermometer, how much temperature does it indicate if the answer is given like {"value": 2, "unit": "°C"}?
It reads {"value": -20, "unit": "°C"}
